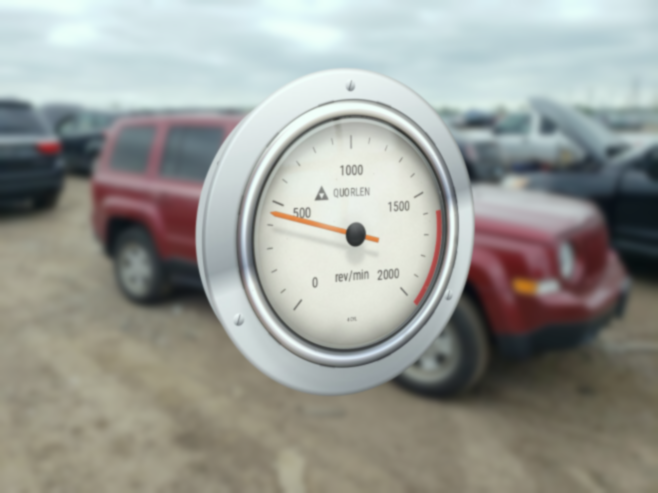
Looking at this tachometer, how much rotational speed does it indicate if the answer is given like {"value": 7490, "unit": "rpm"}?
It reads {"value": 450, "unit": "rpm"}
